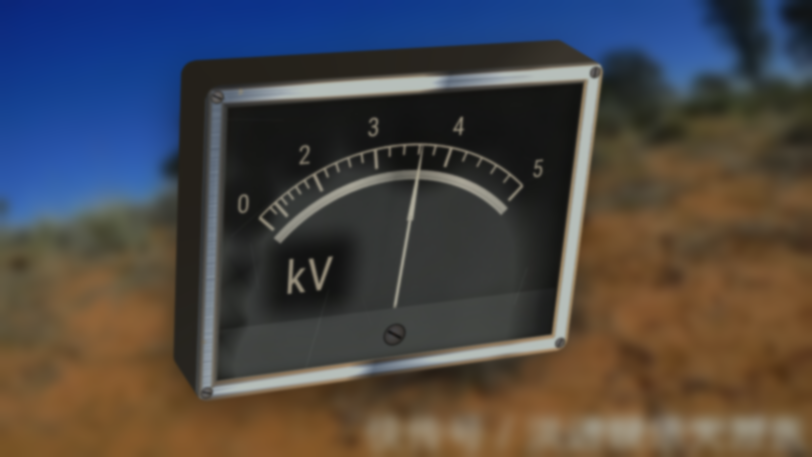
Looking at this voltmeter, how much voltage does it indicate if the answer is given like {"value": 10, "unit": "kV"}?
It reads {"value": 3.6, "unit": "kV"}
